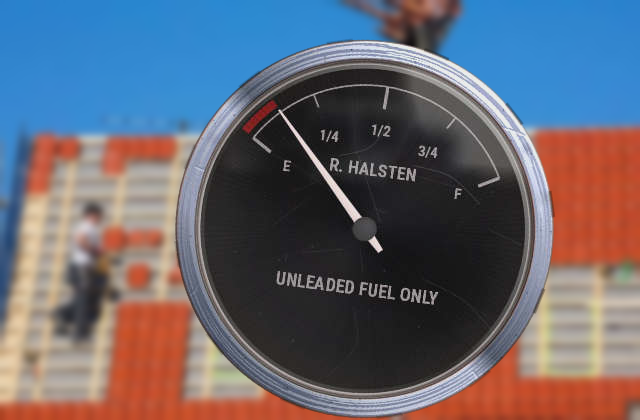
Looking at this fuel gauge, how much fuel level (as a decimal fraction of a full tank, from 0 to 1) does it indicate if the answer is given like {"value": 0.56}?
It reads {"value": 0.125}
